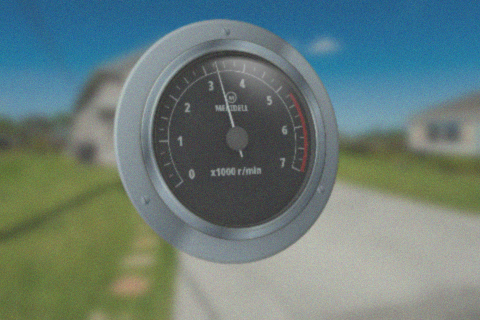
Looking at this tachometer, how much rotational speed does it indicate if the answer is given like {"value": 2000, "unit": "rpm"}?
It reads {"value": 3250, "unit": "rpm"}
